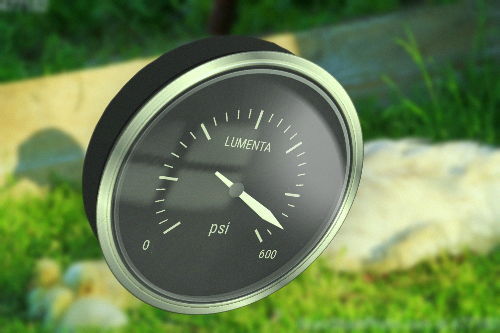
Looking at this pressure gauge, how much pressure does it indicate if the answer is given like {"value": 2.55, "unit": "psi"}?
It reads {"value": 560, "unit": "psi"}
